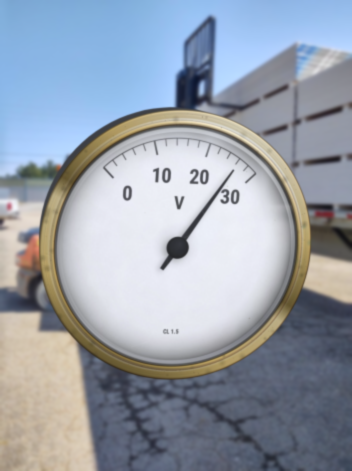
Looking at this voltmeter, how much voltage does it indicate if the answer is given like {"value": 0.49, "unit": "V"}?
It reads {"value": 26, "unit": "V"}
